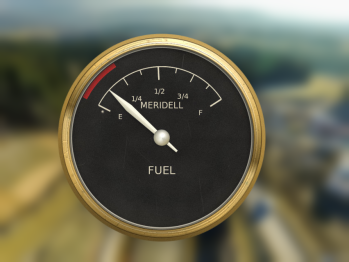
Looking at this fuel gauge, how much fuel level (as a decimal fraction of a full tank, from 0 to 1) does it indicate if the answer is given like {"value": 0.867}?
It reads {"value": 0.125}
